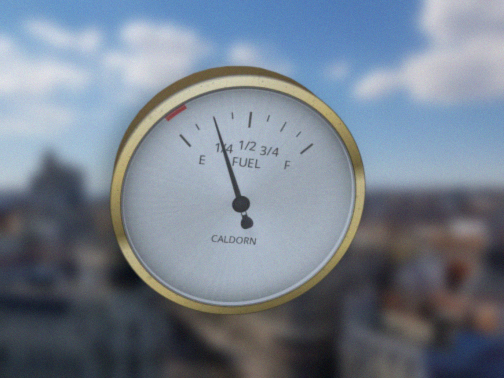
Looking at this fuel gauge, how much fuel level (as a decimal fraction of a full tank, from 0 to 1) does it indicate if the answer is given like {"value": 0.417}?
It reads {"value": 0.25}
